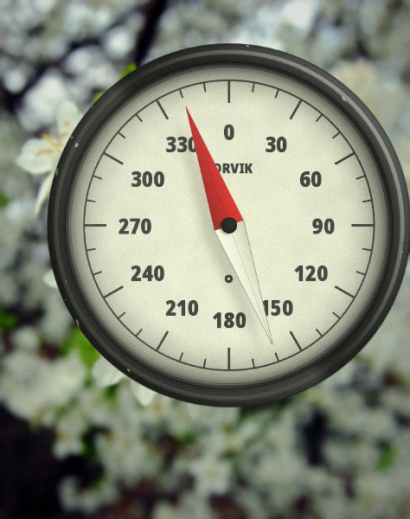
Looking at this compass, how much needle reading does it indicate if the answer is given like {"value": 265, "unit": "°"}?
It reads {"value": 340, "unit": "°"}
